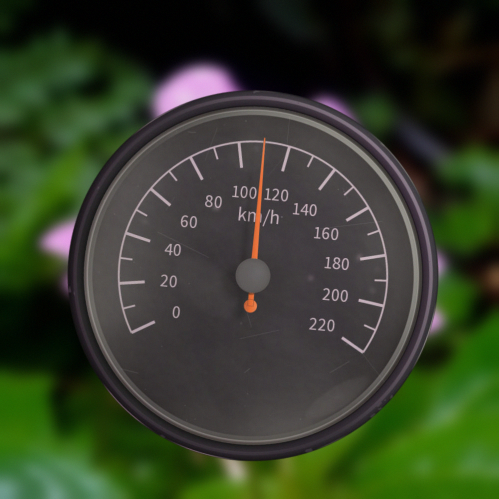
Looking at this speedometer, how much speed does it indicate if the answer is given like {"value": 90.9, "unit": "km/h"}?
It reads {"value": 110, "unit": "km/h"}
